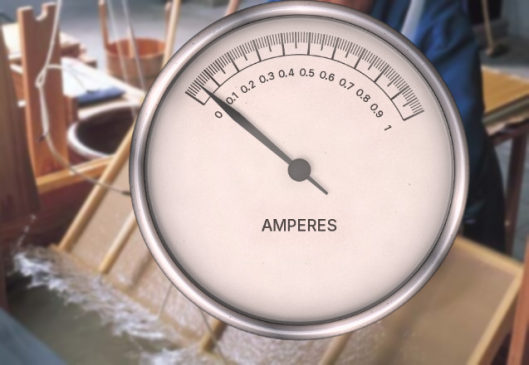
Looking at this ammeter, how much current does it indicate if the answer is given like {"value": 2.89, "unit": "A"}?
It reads {"value": 0.05, "unit": "A"}
